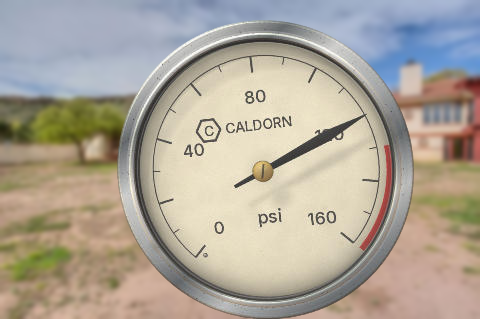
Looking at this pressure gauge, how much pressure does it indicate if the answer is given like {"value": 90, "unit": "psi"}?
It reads {"value": 120, "unit": "psi"}
